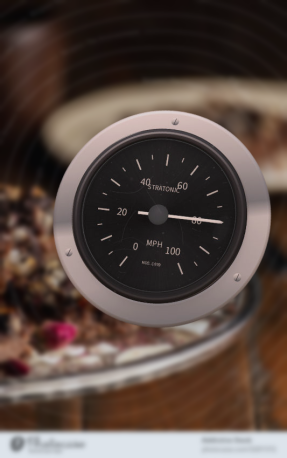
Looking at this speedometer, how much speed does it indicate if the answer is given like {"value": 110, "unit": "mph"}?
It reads {"value": 80, "unit": "mph"}
